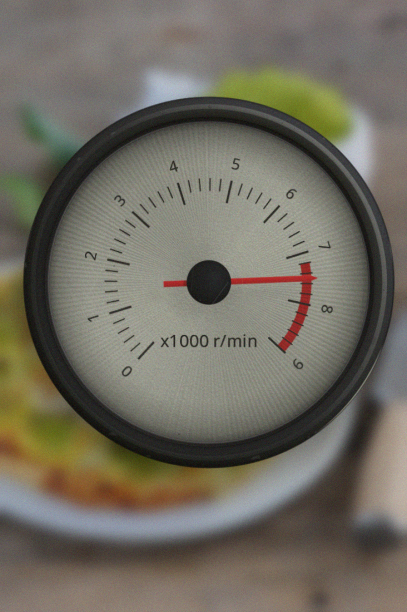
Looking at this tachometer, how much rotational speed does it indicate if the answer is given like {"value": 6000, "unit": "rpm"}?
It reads {"value": 7500, "unit": "rpm"}
